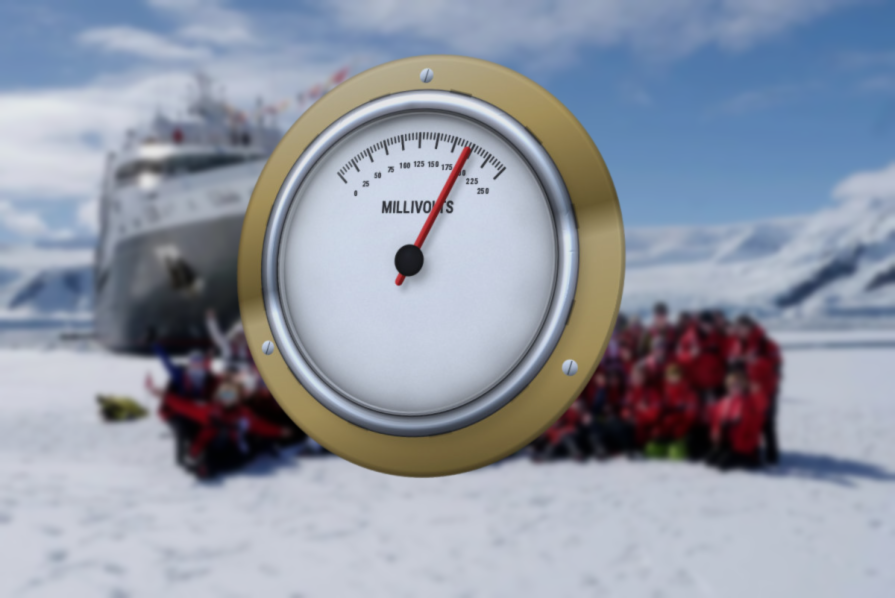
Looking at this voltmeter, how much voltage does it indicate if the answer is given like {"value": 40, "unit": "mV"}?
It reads {"value": 200, "unit": "mV"}
